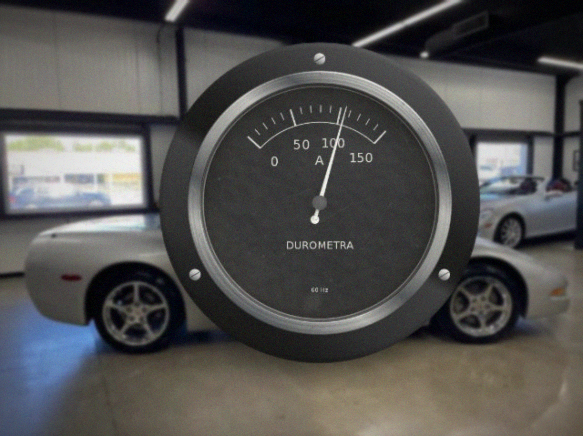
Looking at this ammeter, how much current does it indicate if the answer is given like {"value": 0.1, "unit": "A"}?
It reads {"value": 105, "unit": "A"}
